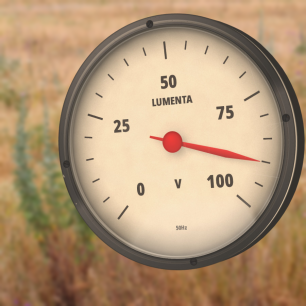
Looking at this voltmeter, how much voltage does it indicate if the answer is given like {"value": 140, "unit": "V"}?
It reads {"value": 90, "unit": "V"}
